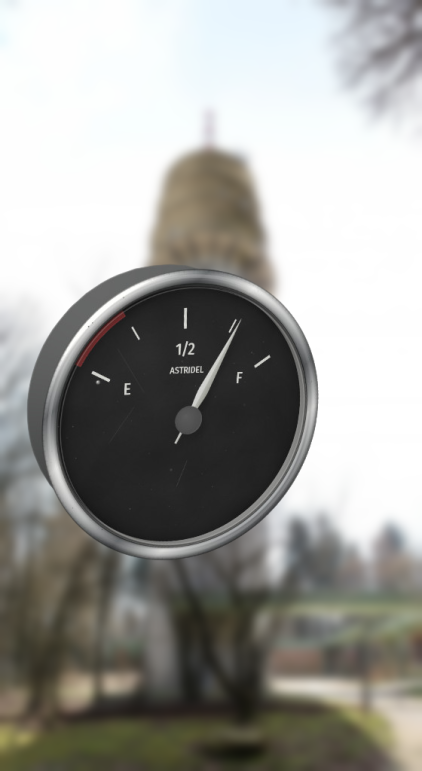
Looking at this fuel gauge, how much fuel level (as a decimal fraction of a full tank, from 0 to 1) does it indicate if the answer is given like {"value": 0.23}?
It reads {"value": 0.75}
